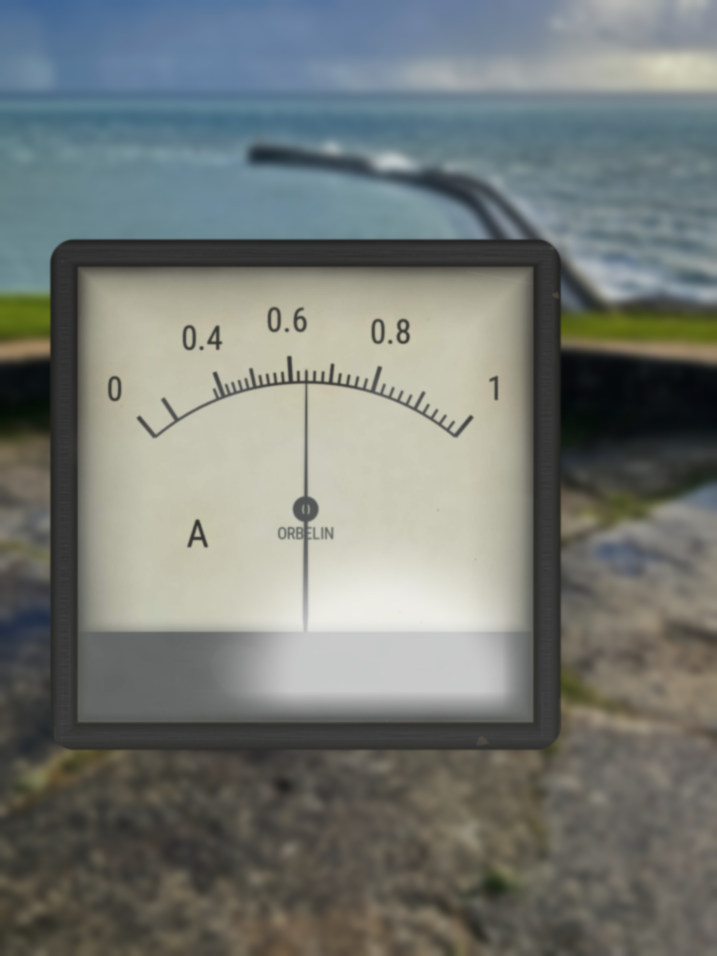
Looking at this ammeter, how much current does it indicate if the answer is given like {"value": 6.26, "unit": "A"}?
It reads {"value": 0.64, "unit": "A"}
